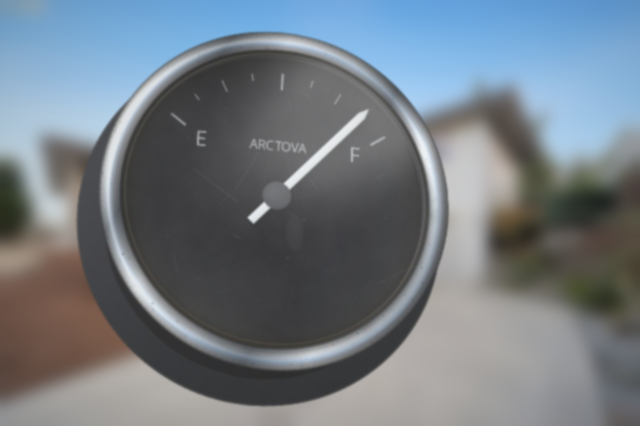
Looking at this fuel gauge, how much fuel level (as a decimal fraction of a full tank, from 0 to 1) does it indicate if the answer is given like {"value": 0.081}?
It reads {"value": 0.875}
